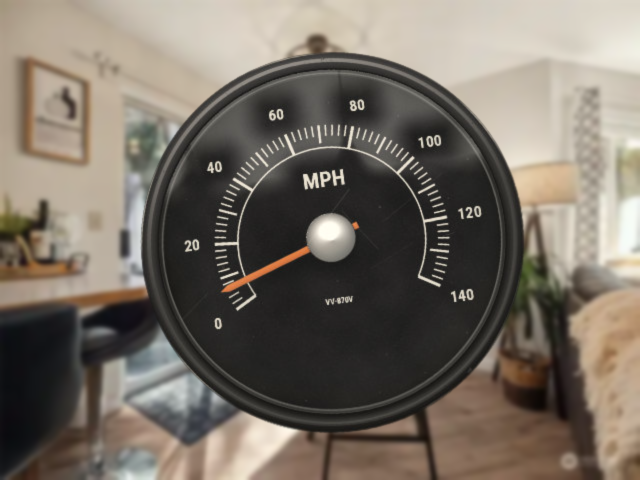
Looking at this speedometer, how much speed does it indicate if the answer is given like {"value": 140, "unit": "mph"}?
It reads {"value": 6, "unit": "mph"}
